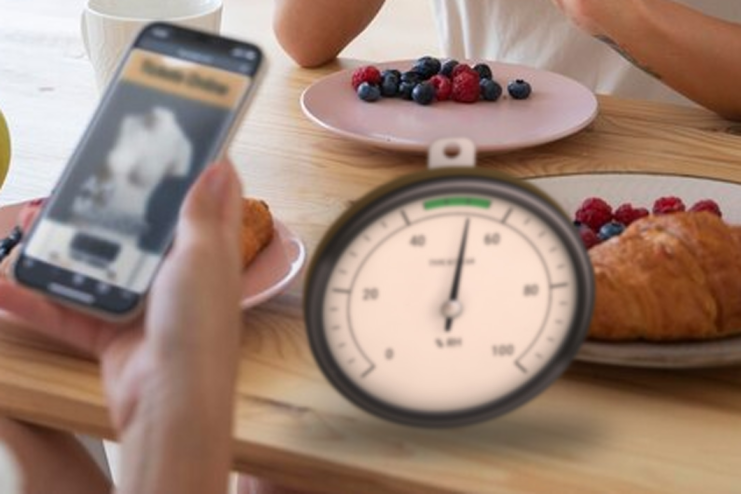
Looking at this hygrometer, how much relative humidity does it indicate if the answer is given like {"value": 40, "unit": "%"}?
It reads {"value": 52, "unit": "%"}
